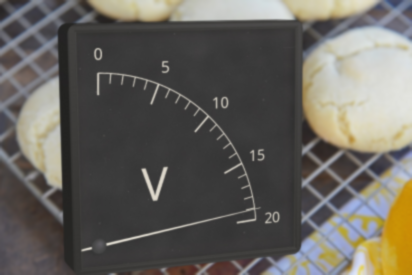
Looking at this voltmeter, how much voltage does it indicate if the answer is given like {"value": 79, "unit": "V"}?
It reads {"value": 19, "unit": "V"}
